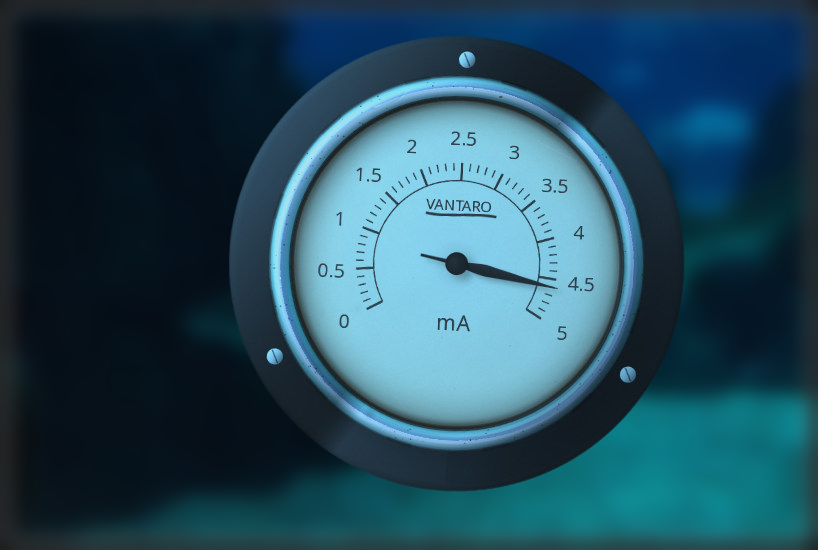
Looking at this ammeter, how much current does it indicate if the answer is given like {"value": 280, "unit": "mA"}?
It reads {"value": 4.6, "unit": "mA"}
